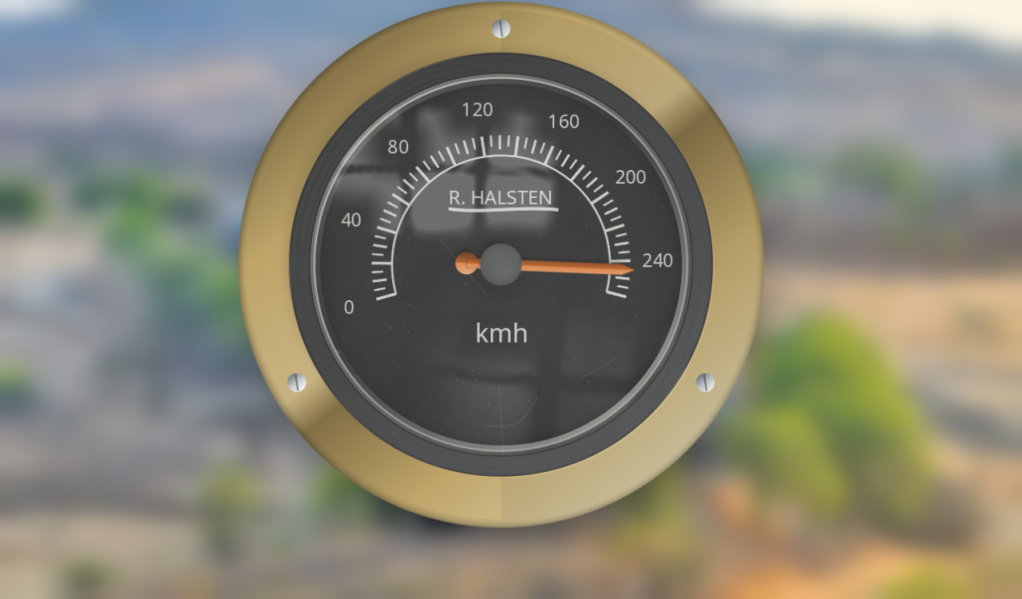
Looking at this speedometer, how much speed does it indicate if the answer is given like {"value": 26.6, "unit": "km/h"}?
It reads {"value": 245, "unit": "km/h"}
